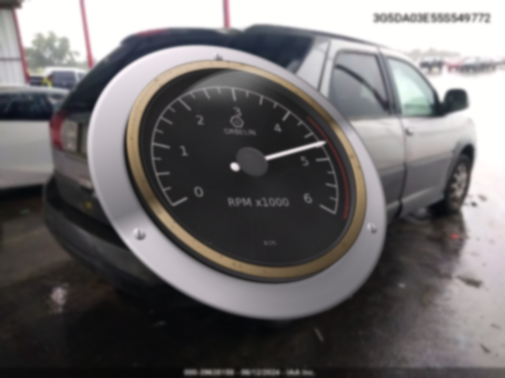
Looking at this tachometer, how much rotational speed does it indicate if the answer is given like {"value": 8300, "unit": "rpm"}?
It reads {"value": 4750, "unit": "rpm"}
